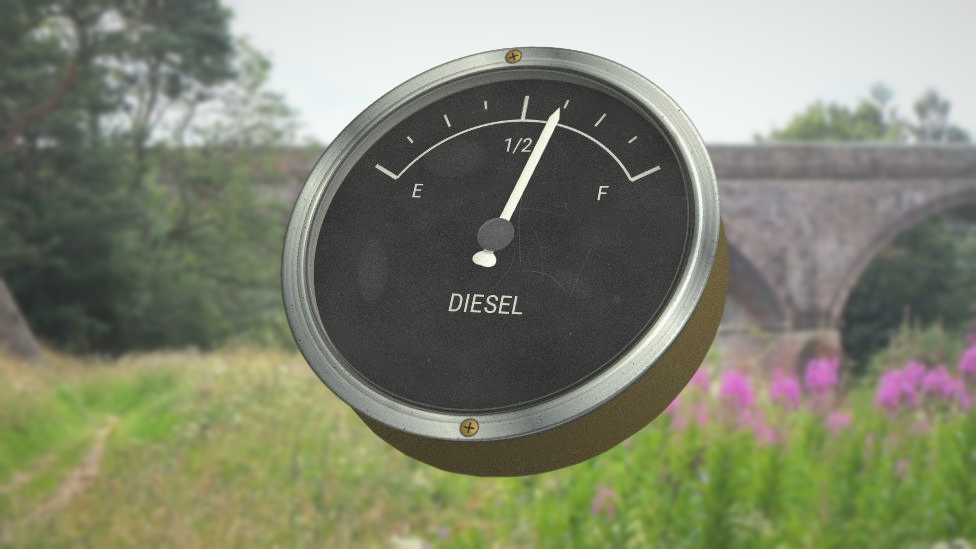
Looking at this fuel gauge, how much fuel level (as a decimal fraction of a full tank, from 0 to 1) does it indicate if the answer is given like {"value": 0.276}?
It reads {"value": 0.625}
